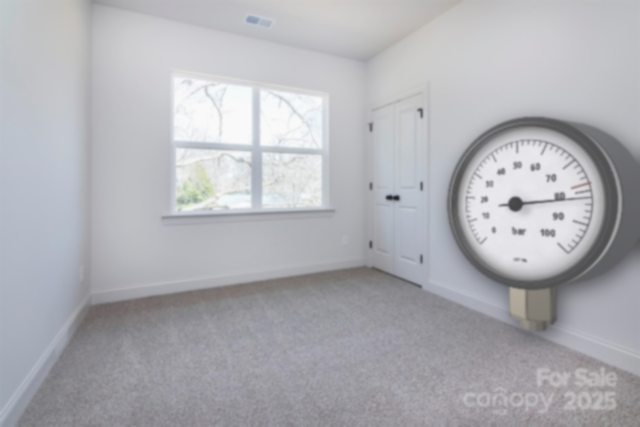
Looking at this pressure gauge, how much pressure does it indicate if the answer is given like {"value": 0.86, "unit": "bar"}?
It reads {"value": 82, "unit": "bar"}
